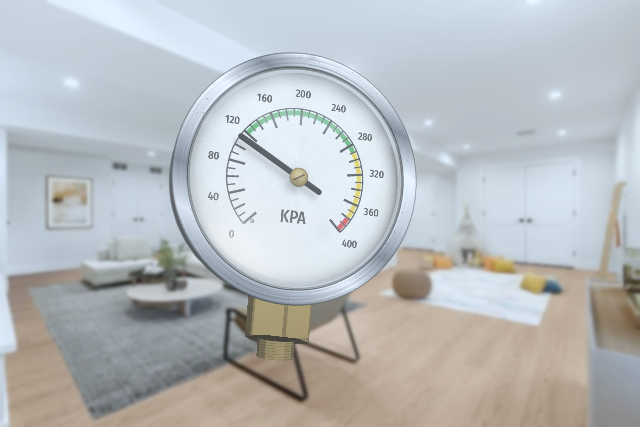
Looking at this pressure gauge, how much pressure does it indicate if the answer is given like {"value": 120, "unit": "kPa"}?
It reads {"value": 110, "unit": "kPa"}
